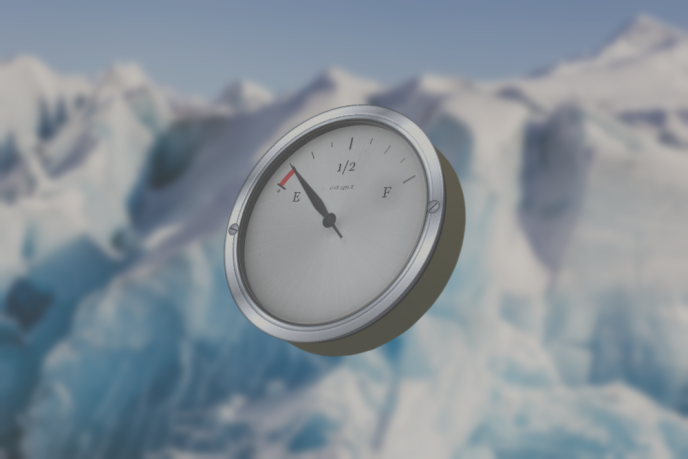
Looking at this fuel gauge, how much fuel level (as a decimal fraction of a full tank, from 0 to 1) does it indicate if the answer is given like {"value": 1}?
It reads {"value": 0.125}
